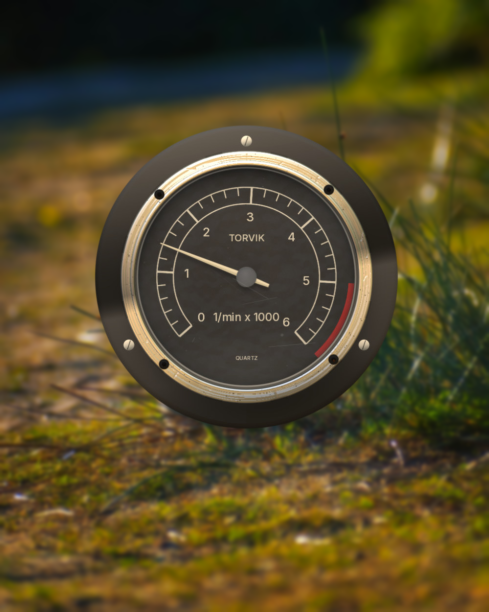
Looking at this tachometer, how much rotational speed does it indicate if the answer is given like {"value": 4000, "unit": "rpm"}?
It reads {"value": 1400, "unit": "rpm"}
